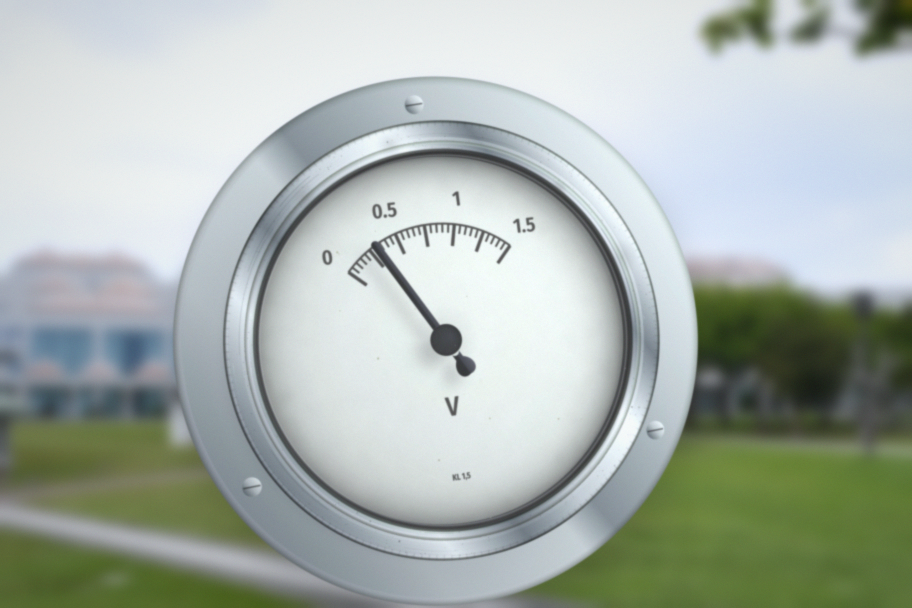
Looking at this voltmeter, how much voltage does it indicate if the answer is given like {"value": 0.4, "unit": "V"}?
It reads {"value": 0.3, "unit": "V"}
